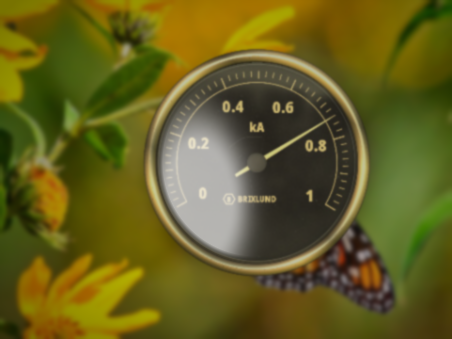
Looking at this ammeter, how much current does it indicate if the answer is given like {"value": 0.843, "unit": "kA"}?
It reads {"value": 0.74, "unit": "kA"}
